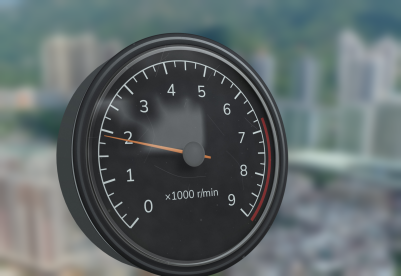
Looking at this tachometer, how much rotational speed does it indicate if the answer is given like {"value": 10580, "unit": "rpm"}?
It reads {"value": 1875, "unit": "rpm"}
